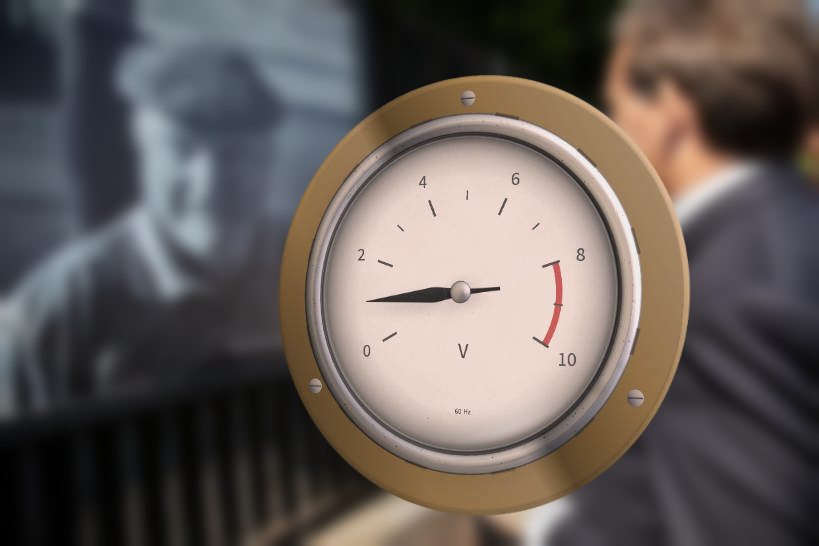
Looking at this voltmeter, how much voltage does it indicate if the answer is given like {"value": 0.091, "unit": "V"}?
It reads {"value": 1, "unit": "V"}
